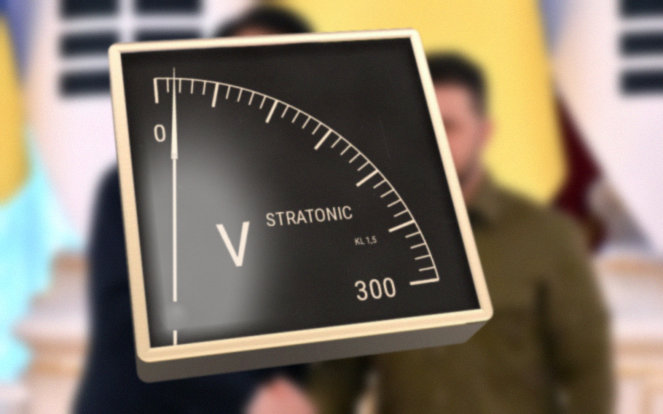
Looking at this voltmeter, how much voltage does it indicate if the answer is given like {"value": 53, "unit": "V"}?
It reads {"value": 15, "unit": "V"}
